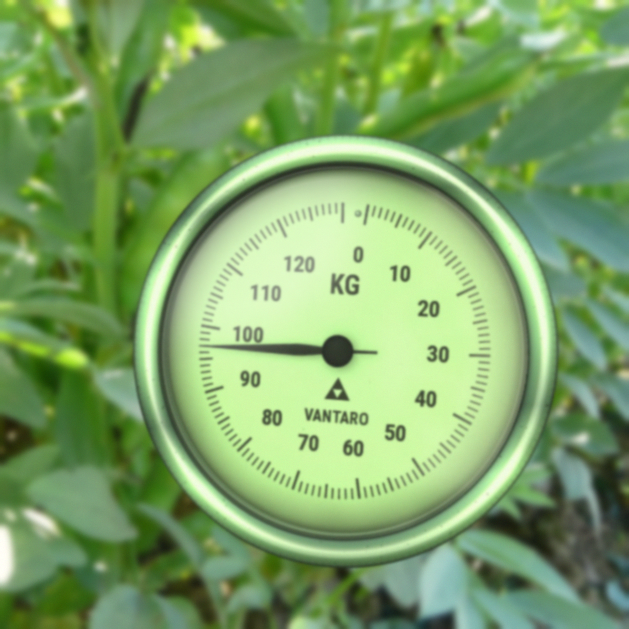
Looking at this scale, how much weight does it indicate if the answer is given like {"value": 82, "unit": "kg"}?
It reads {"value": 97, "unit": "kg"}
